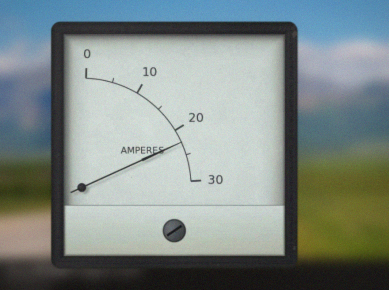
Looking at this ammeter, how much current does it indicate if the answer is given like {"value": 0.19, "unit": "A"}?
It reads {"value": 22.5, "unit": "A"}
